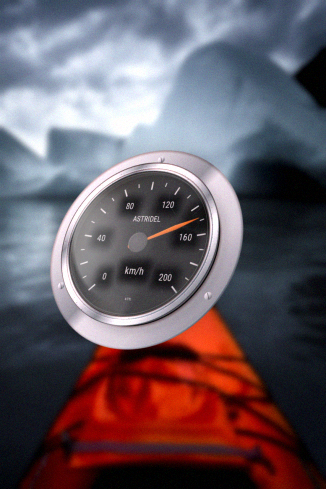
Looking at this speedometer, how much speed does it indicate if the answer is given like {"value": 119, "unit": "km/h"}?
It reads {"value": 150, "unit": "km/h"}
